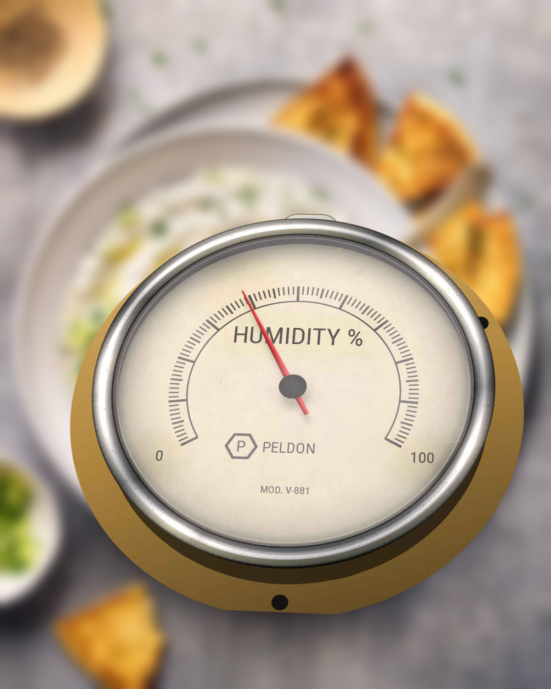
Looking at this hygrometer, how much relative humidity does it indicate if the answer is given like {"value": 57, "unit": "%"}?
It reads {"value": 39, "unit": "%"}
